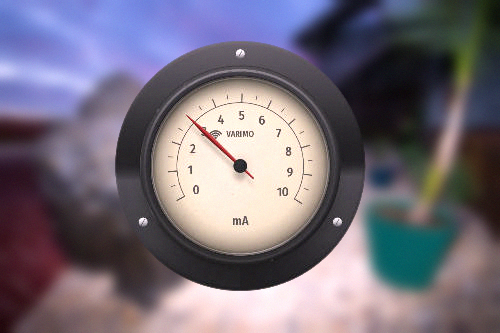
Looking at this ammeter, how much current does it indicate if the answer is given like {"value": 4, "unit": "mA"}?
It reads {"value": 3, "unit": "mA"}
